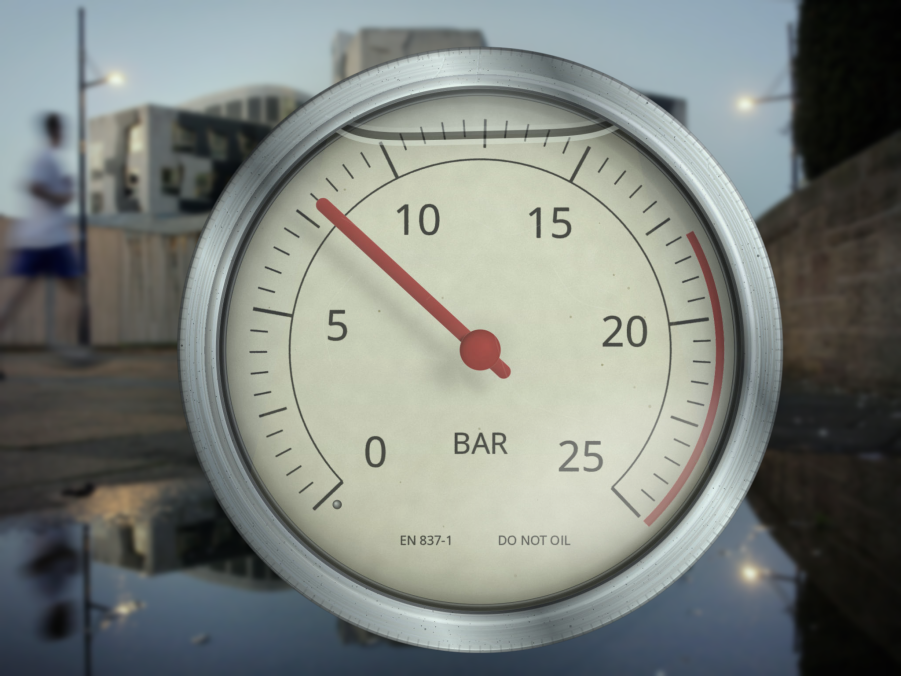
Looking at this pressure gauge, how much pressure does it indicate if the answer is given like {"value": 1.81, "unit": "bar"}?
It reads {"value": 8, "unit": "bar"}
